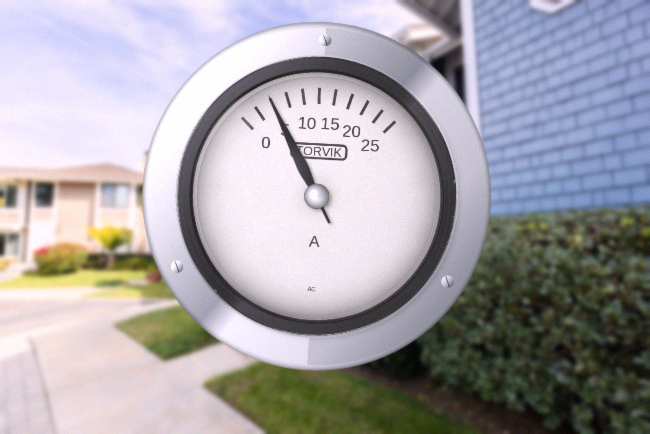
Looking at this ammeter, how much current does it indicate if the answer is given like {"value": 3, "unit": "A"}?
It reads {"value": 5, "unit": "A"}
